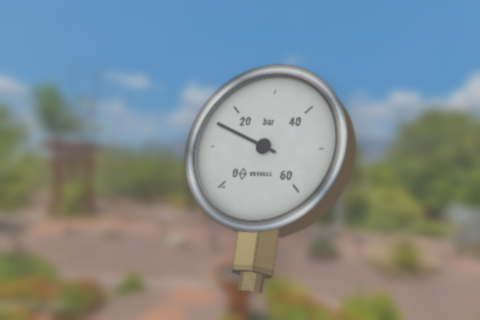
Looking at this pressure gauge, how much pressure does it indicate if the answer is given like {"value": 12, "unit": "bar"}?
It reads {"value": 15, "unit": "bar"}
